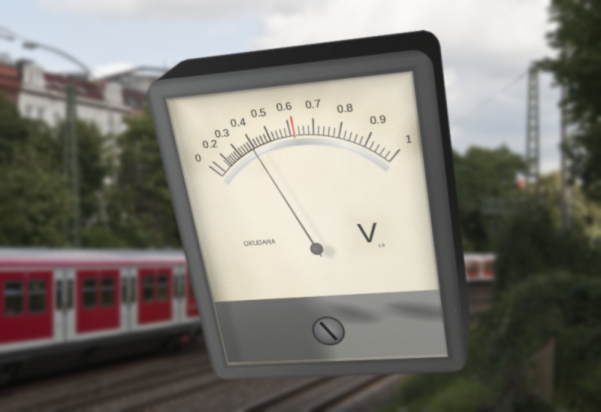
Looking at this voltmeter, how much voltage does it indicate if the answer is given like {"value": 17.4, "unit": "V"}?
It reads {"value": 0.4, "unit": "V"}
